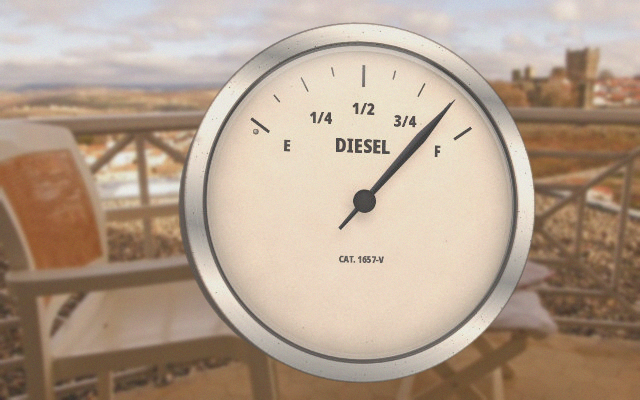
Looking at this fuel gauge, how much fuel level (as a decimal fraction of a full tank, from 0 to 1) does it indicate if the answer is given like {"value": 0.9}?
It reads {"value": 0.875}
